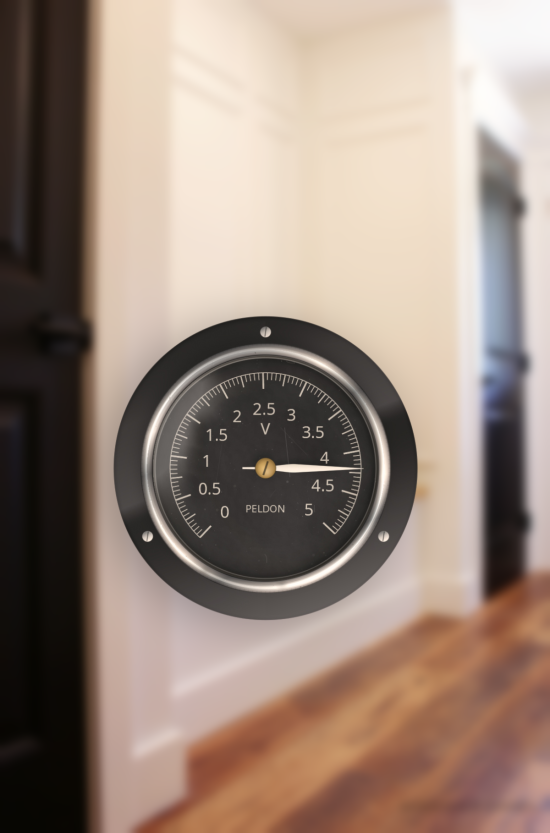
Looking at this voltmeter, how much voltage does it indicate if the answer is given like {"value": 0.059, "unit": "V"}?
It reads {"value": 4.2, "unit": "V"}
